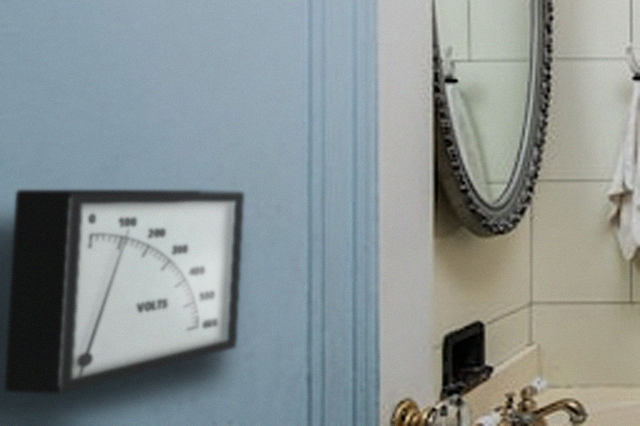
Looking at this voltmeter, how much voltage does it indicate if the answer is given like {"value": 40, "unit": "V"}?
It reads {"value": 100, "unit": "V"}
